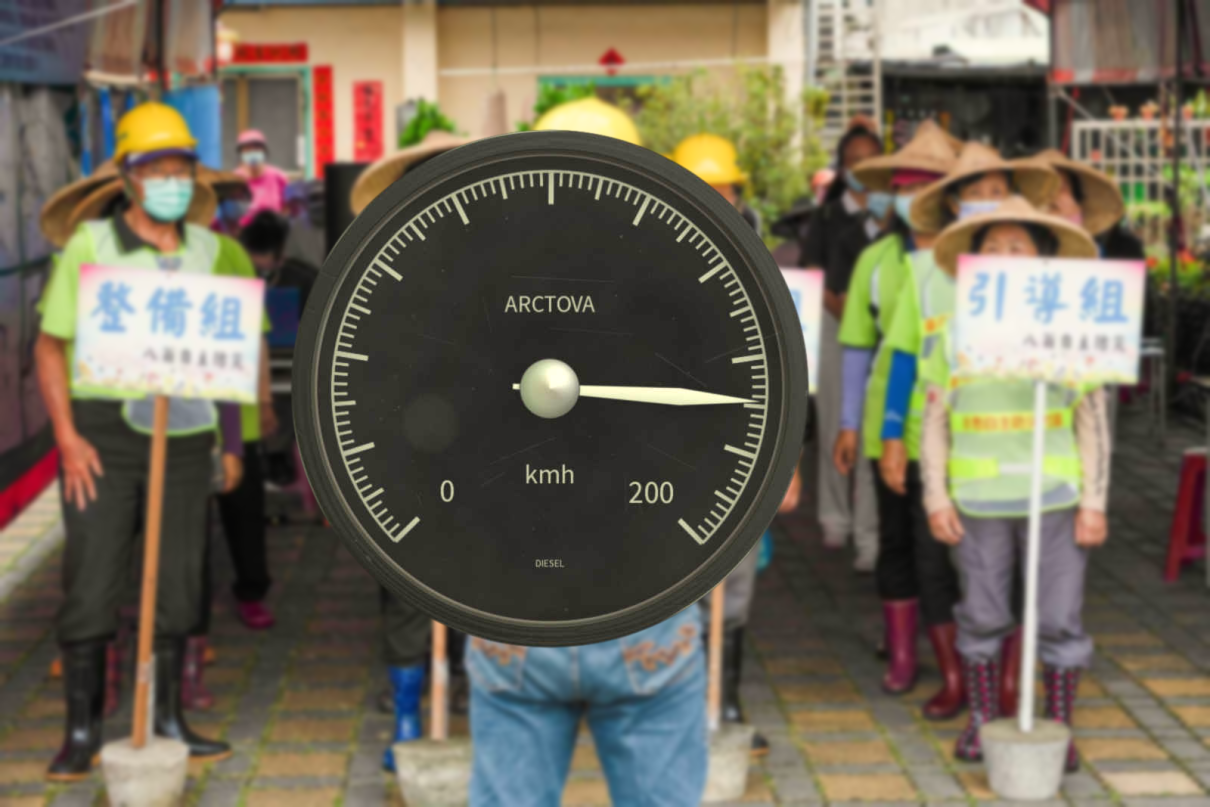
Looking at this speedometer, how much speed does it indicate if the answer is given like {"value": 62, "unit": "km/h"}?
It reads {"value": 169, "unit": "km/h"}
